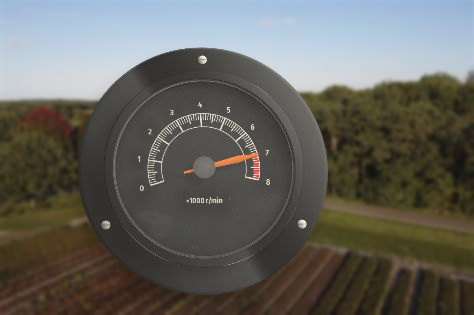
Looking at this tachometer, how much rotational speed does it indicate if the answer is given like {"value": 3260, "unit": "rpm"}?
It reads {"value": 7000, "unit": "rpm"}
